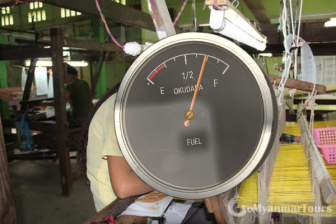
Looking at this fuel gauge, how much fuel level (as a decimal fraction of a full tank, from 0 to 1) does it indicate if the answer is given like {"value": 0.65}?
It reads {"value": 0.75}
